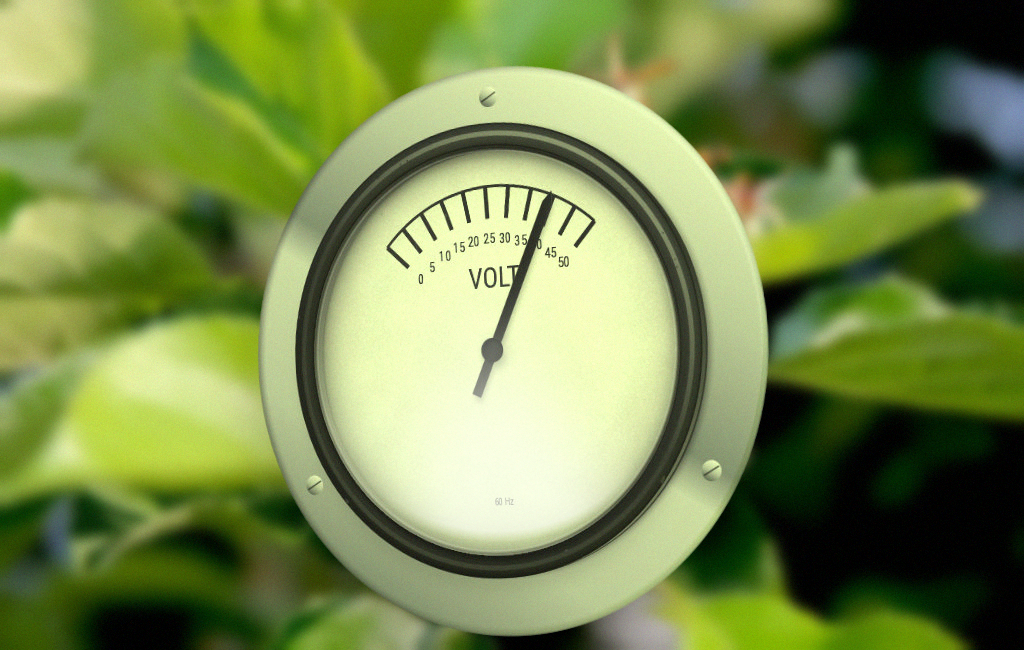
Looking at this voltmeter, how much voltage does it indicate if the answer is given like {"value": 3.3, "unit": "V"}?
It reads {"value": 40, "unit": "V"}
